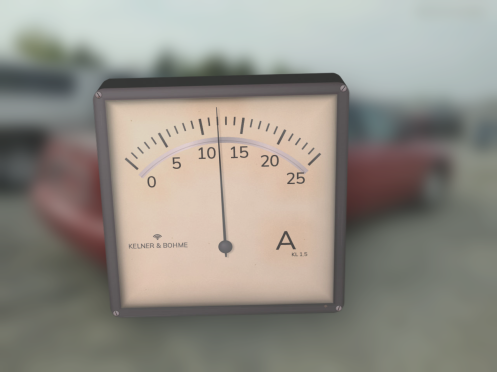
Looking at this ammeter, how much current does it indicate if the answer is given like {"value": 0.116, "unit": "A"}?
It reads {"value": 12, "unit": "A"}
